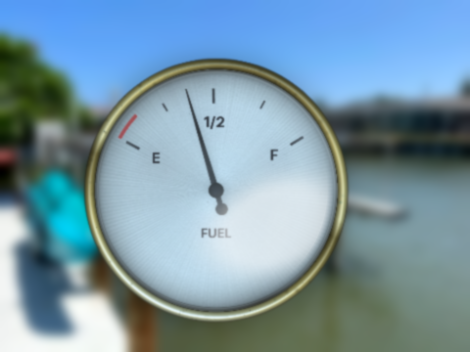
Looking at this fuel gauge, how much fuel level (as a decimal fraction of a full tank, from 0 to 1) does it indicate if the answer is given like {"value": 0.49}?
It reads {"value": 0.375}
